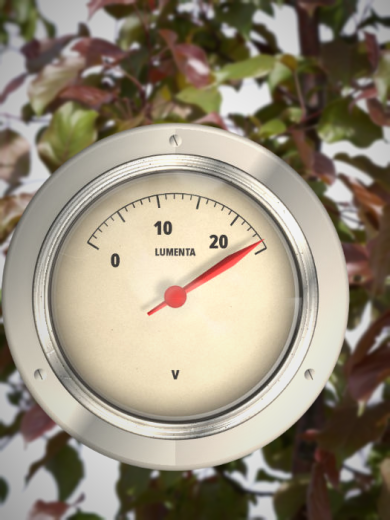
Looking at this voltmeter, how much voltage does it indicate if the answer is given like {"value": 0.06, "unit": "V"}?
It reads {"value": 24, "unit": "V"}
